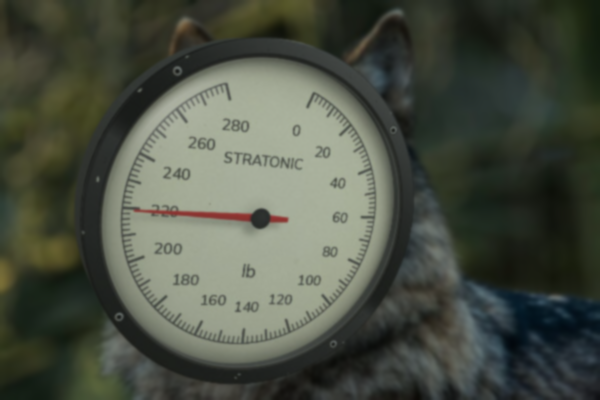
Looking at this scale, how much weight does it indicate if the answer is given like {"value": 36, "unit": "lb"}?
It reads {"value": 220, "unit": "lb"}
